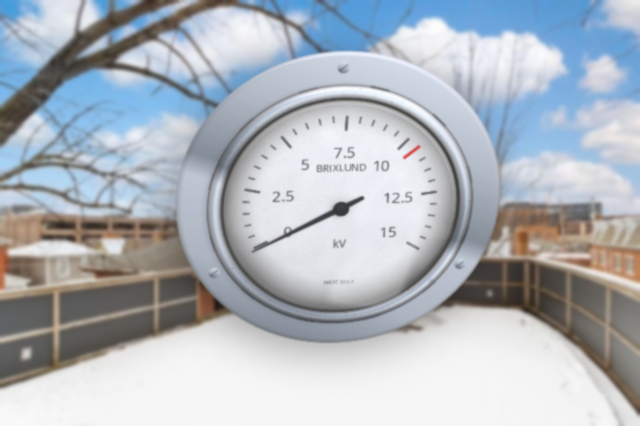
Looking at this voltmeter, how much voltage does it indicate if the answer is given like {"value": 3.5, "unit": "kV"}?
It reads {"value": 0, "unit": "kV"}
